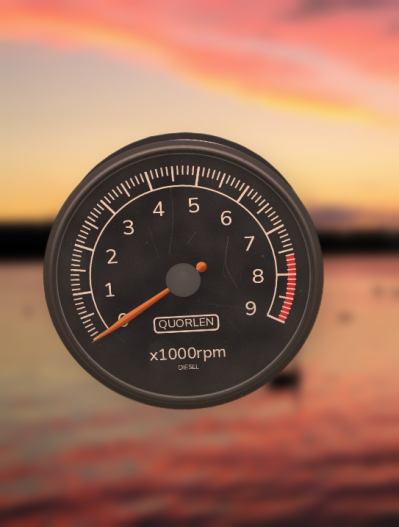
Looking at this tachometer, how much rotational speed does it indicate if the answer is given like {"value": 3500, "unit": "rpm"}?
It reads {"value": 0, "unit": "rpm"}
